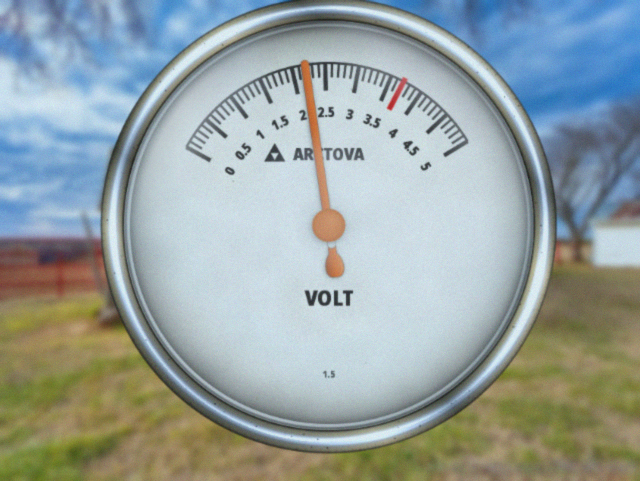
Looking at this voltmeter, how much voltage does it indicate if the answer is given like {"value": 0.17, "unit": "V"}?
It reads {"value": 2.2, "unit": "V"}
